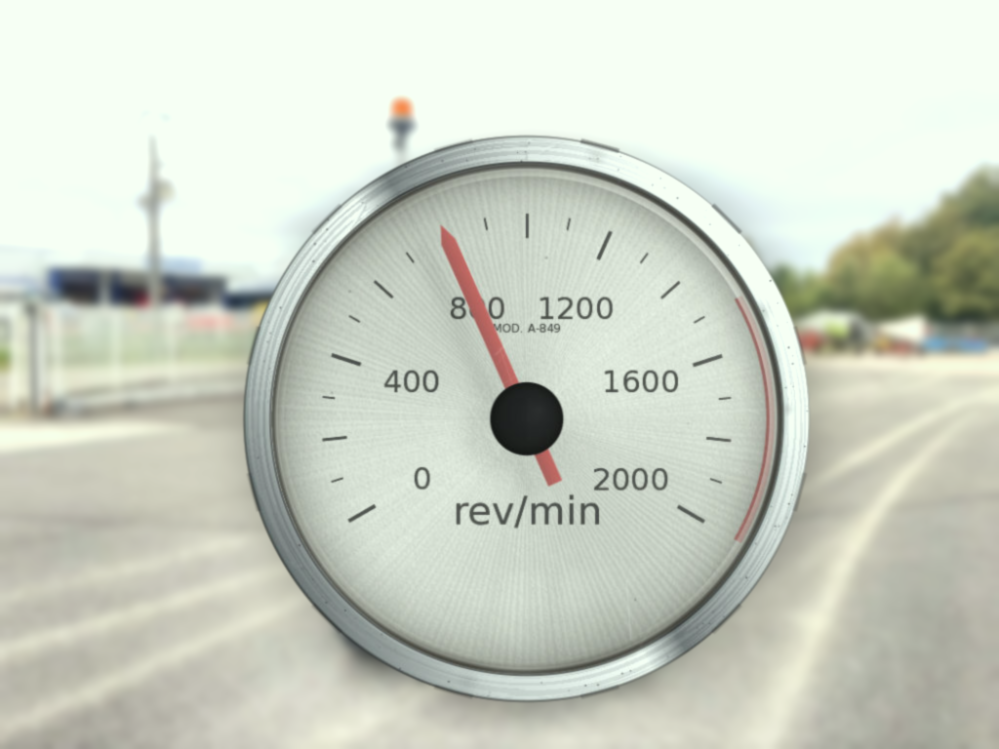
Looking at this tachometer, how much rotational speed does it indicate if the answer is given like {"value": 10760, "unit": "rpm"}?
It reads {"value": 800, "unit": "rpm"}
